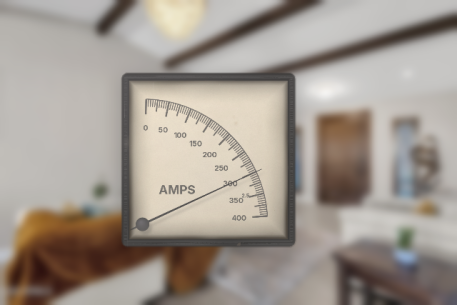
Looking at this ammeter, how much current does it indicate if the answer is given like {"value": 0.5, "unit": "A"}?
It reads {"value": 300, "unit": "A"}
